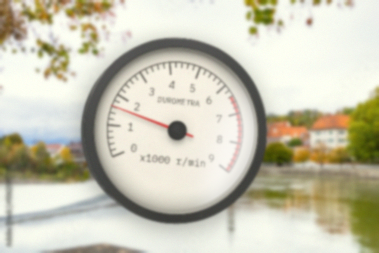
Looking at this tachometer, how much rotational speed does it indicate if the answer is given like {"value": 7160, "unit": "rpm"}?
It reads {"value": 1600, "unit": "rpm"}
